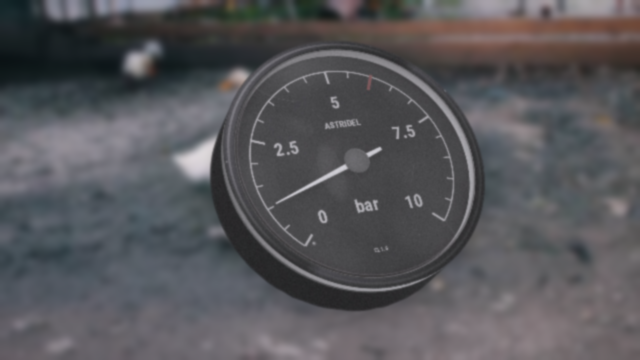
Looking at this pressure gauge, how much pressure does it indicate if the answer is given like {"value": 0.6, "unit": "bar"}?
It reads {"value": 1, "unit": "bar"}
